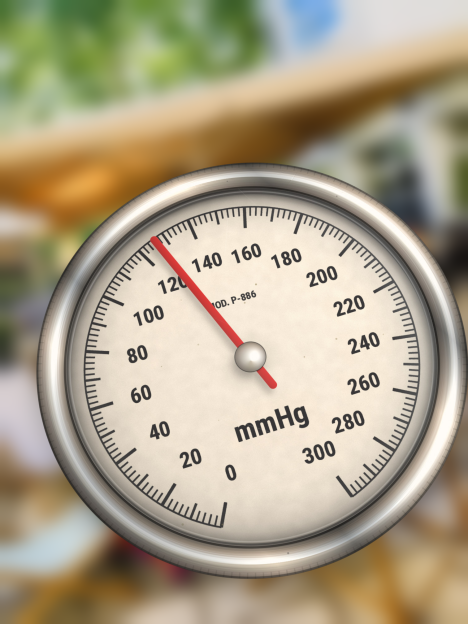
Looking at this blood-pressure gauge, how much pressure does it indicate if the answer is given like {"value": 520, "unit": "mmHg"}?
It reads {"value": 126, "unit": "mmHg"}
